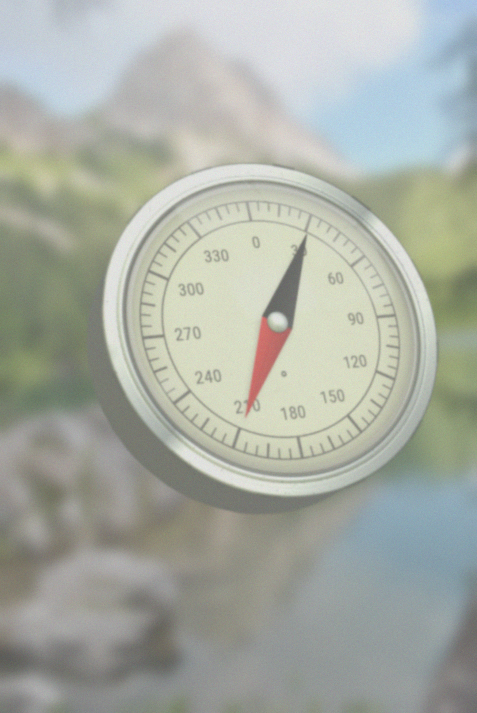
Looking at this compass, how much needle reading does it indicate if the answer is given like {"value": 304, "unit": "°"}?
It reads {"value": 210, "unit": "°"}
